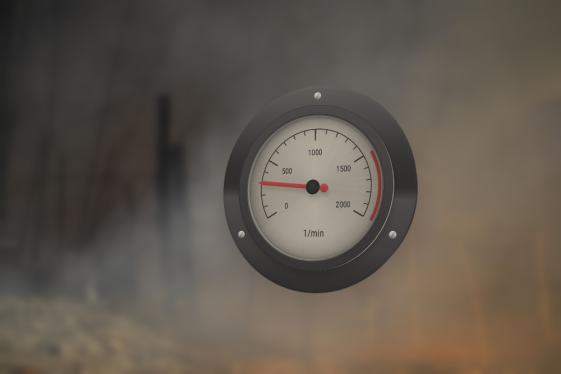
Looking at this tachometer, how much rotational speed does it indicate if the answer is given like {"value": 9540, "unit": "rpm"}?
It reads {"value": 300, "unit": "rpm"}
